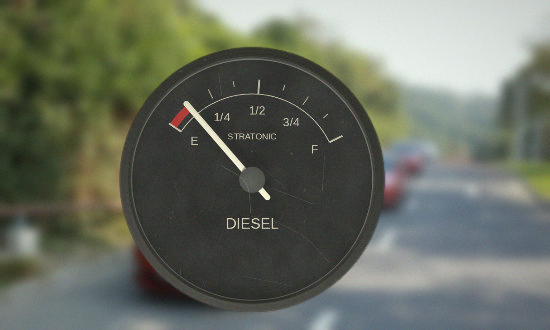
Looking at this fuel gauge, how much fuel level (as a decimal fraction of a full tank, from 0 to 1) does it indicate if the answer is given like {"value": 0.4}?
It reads {"value": 0.125}
